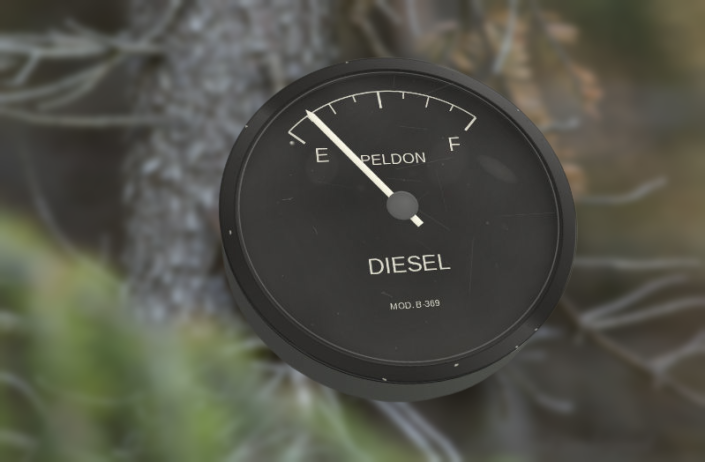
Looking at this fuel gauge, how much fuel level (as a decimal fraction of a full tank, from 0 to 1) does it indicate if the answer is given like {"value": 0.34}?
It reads {"value": 0.125}
